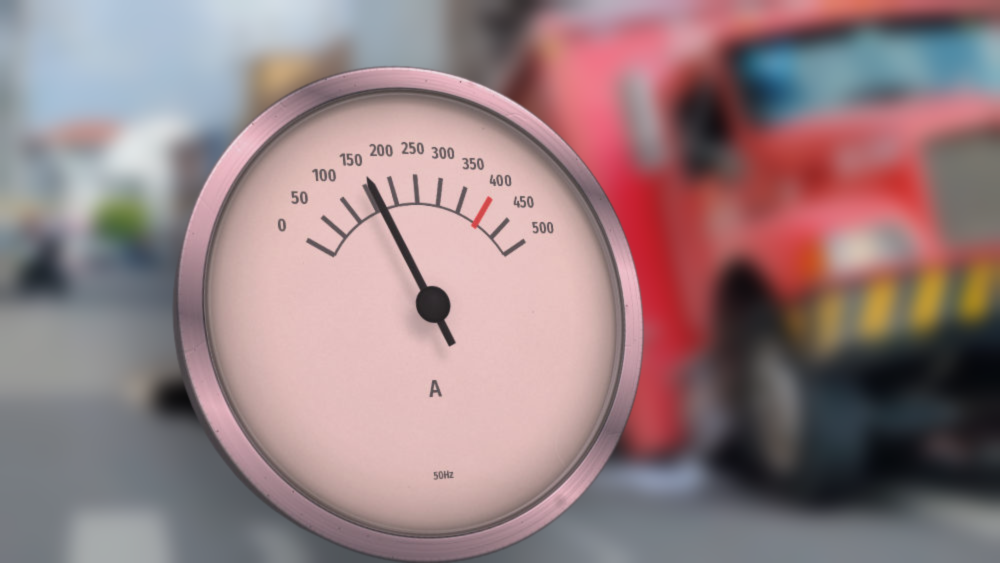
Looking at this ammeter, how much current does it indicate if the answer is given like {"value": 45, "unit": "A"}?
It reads {"value": 150, "unit": "A"}
